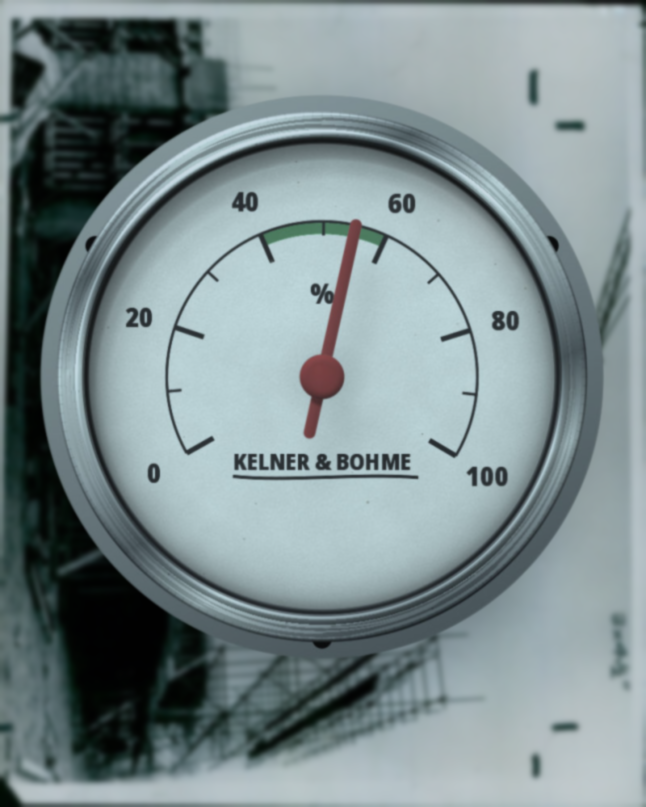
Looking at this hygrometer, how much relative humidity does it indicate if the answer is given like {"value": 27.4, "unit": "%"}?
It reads {"value": 55, "unit": "%"}
